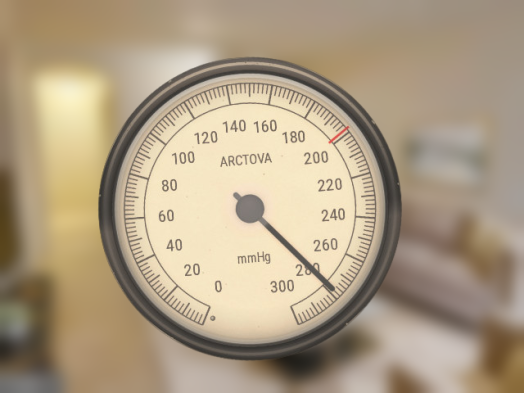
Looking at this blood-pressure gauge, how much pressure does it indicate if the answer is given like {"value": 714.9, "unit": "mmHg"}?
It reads {"value": 278, "unit": "mmHg"}
